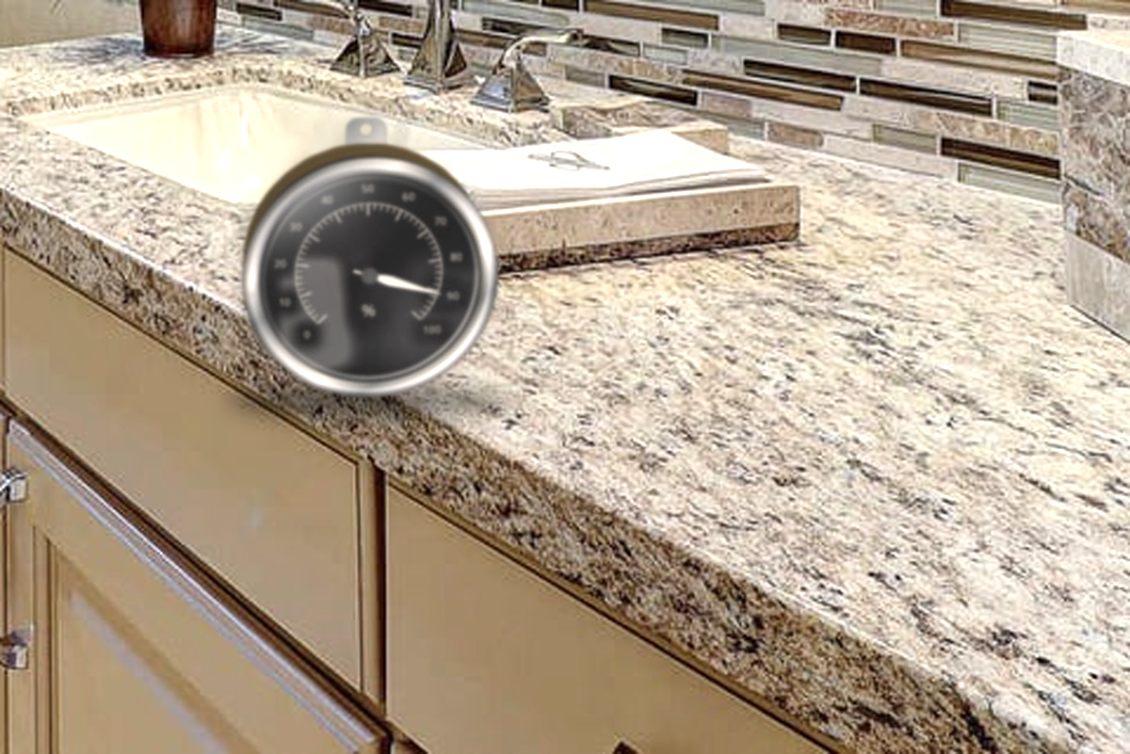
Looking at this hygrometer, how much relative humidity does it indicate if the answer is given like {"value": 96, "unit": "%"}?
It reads {"value": 90, "unit": "%"}
